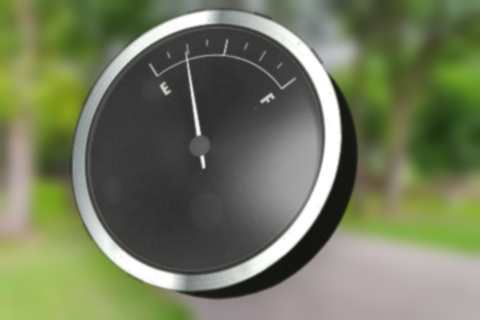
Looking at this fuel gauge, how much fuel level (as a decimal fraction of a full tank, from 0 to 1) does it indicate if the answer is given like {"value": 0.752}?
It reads {"value": 0.25}
